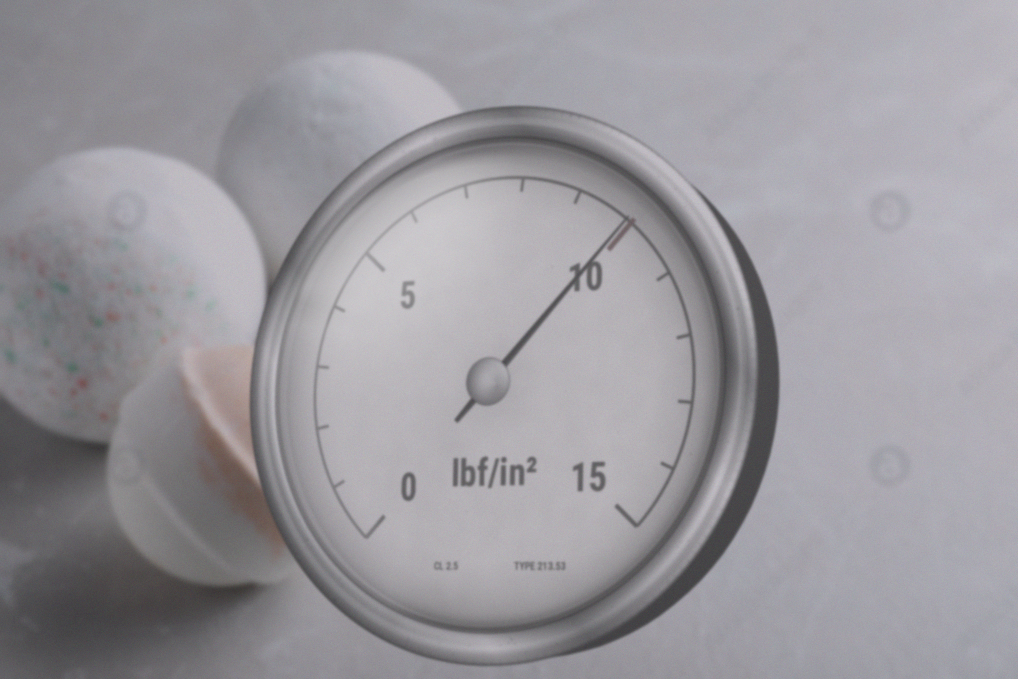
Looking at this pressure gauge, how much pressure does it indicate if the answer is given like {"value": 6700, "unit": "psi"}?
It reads {"value": 10, "unit": "psi"}
